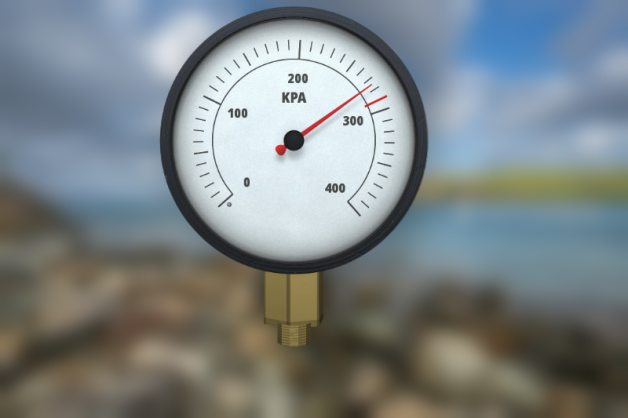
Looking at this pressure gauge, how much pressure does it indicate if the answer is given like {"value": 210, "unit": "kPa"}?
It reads {"value": 275, "unit": "kPa"}
